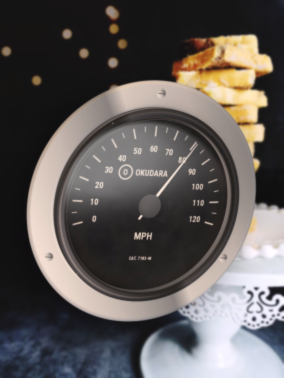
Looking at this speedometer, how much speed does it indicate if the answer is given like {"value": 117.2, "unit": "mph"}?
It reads {"value": 80, "unit": "mph"}
